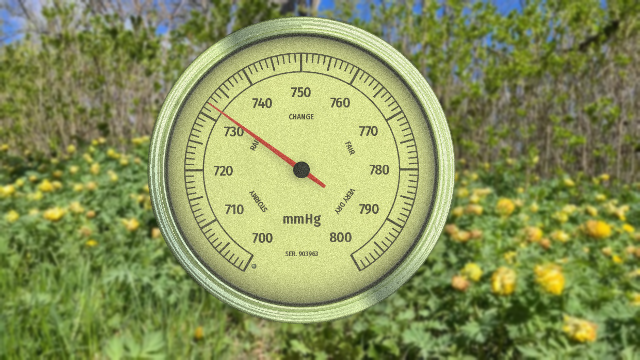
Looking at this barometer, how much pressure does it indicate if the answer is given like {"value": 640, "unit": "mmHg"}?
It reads {"value": 732, "unit": "mmHg"}
